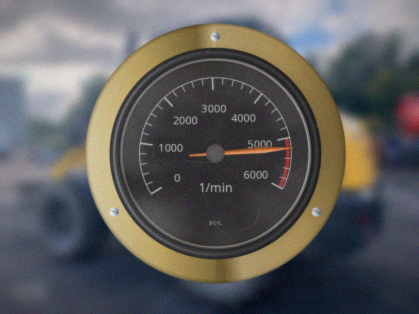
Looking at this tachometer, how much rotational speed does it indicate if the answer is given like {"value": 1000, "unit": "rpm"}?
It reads {"value": 5200, "unit": "rpm"}
